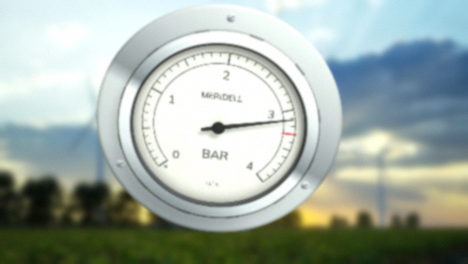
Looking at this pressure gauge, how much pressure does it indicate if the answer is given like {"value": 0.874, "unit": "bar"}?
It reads {"value": 3.1, "unit": "bar"}
